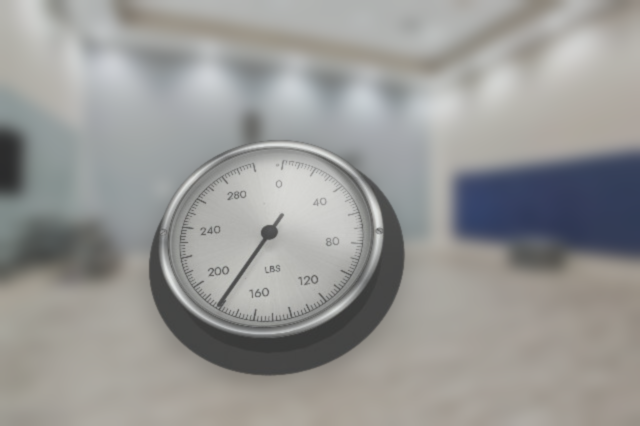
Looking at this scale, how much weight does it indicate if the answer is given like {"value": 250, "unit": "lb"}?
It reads {"value": 180, "unit": "lb"}
